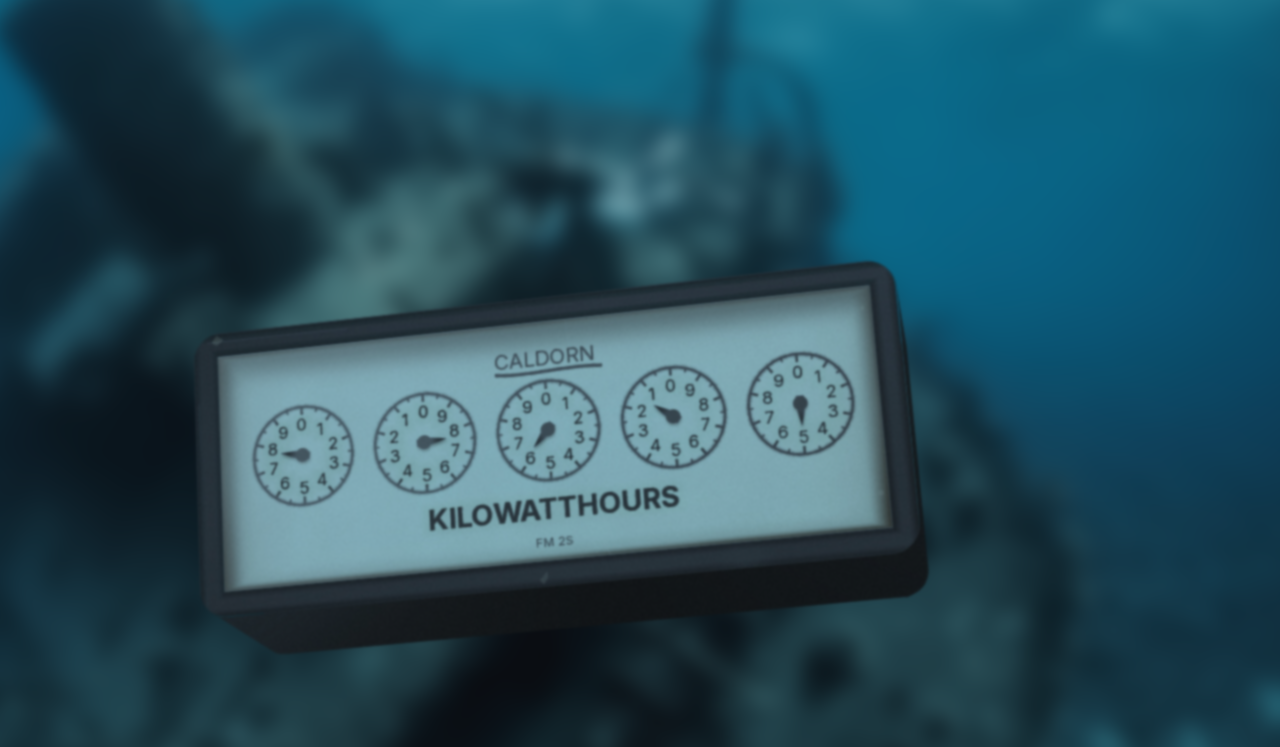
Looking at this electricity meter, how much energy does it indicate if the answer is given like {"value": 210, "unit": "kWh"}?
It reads {"value": 77615, "unit": "kWh"}
